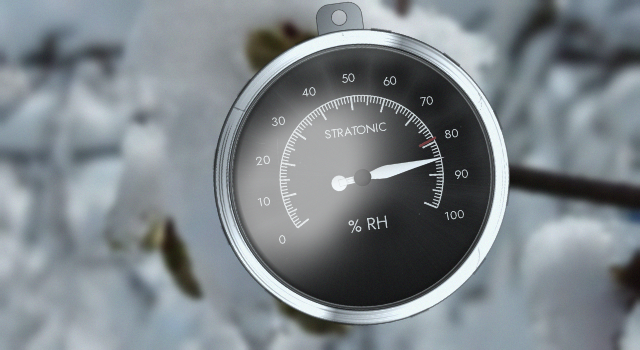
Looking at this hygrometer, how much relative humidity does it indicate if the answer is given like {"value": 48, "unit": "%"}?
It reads {"value": 85, "unit": "%"}
